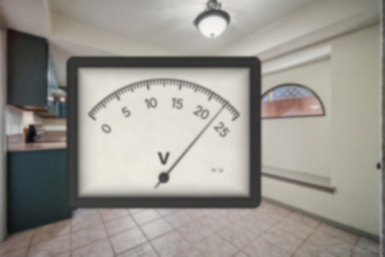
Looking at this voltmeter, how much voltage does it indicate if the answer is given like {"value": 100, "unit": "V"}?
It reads {"value": 22.5, "unit": "V"}
